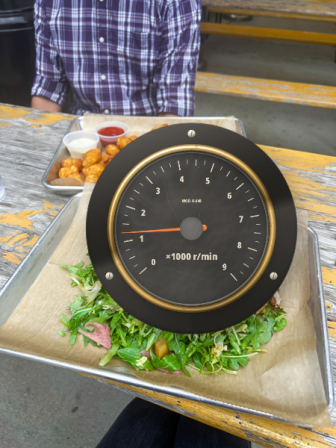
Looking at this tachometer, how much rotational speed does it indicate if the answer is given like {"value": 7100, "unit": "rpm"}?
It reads {"value": 1250, "unit": "rpm"}
